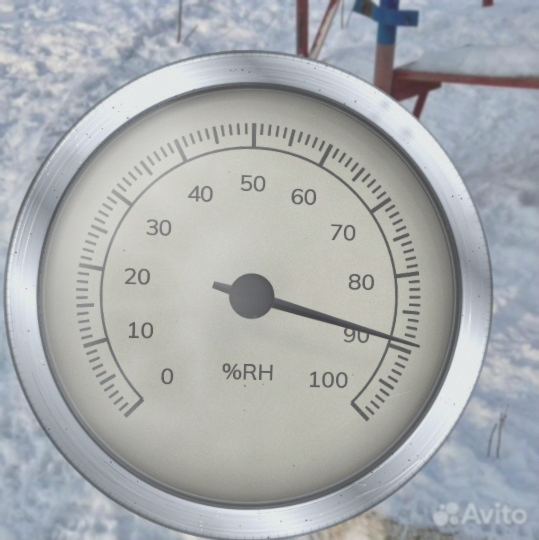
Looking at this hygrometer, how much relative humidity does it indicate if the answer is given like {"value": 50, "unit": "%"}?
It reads {"value": 89, "unit": "%"}
